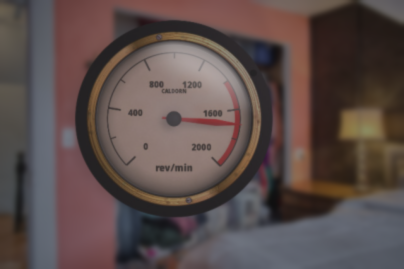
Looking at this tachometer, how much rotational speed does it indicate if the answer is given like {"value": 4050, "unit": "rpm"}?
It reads {"value": 1700, "unit": "rpm"}
